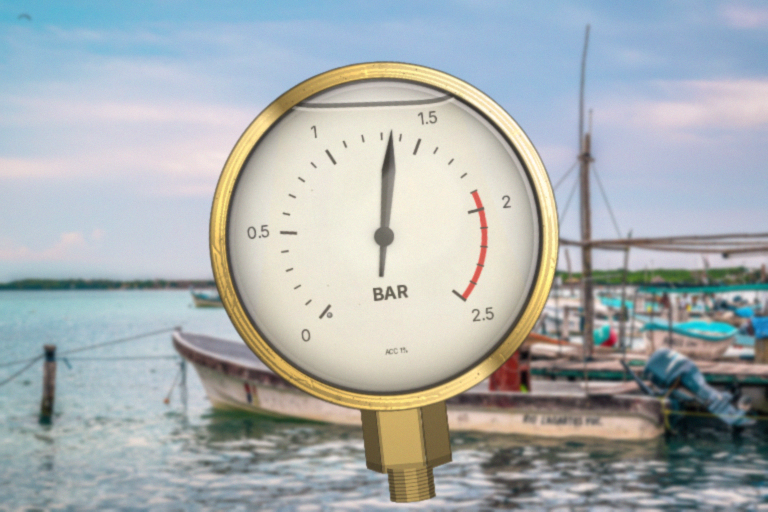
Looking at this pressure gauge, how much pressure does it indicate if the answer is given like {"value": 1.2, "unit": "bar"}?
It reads {"value": 1.35, "unit": "bar"}
